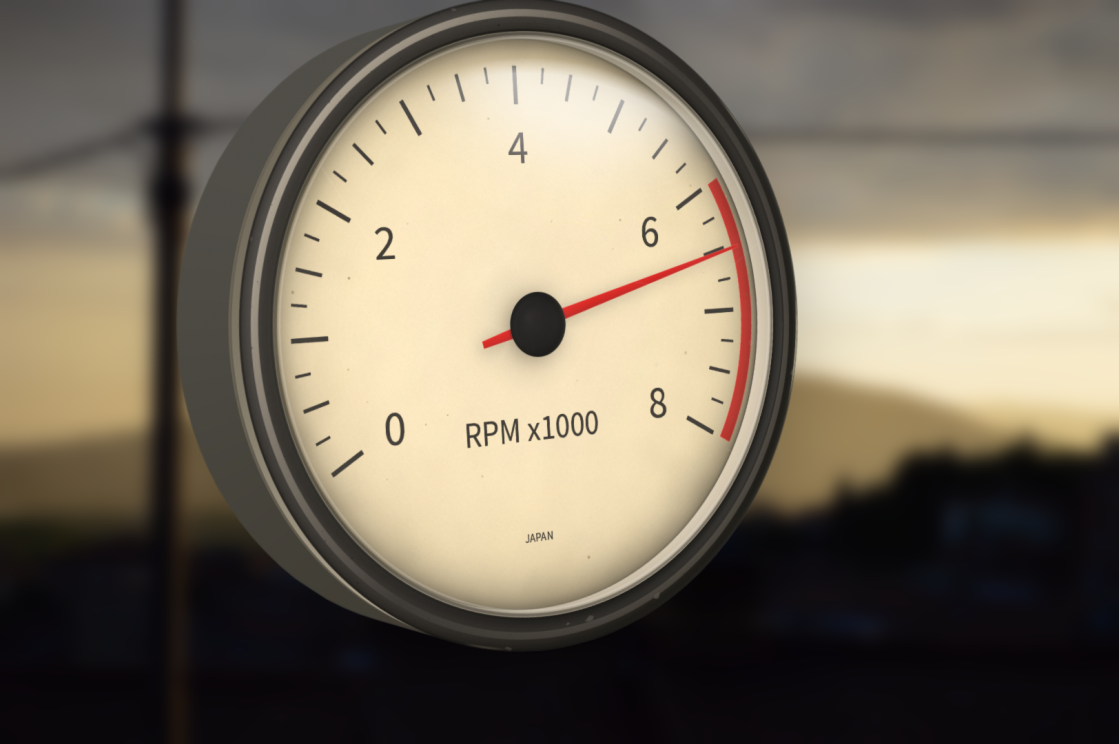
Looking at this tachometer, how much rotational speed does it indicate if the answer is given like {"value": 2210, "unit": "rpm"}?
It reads {"value": 6500, "unit": "rpm"}
